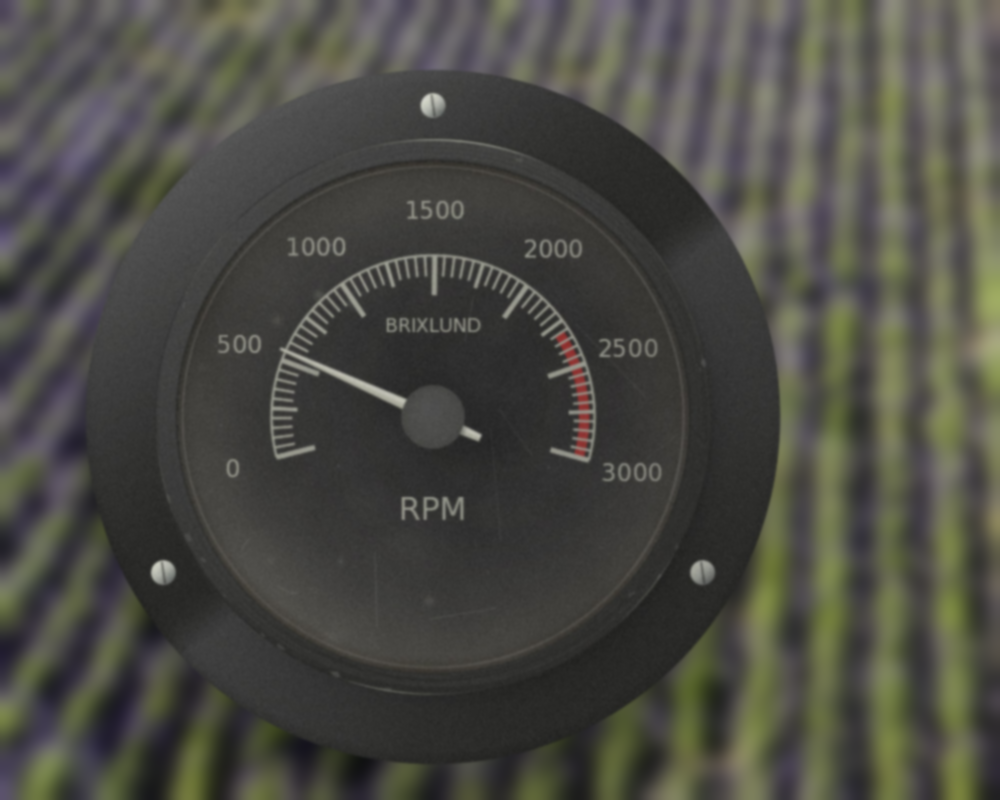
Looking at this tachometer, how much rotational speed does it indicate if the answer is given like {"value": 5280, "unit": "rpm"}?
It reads {"value": 550, "unit": "rpm"}
